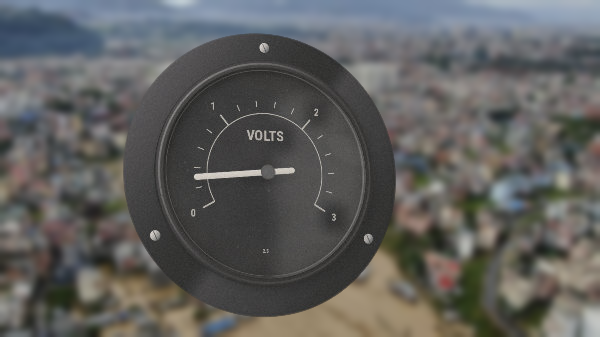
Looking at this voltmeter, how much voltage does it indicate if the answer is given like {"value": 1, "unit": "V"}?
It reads {"value": 0.3, "unit": "V"}
